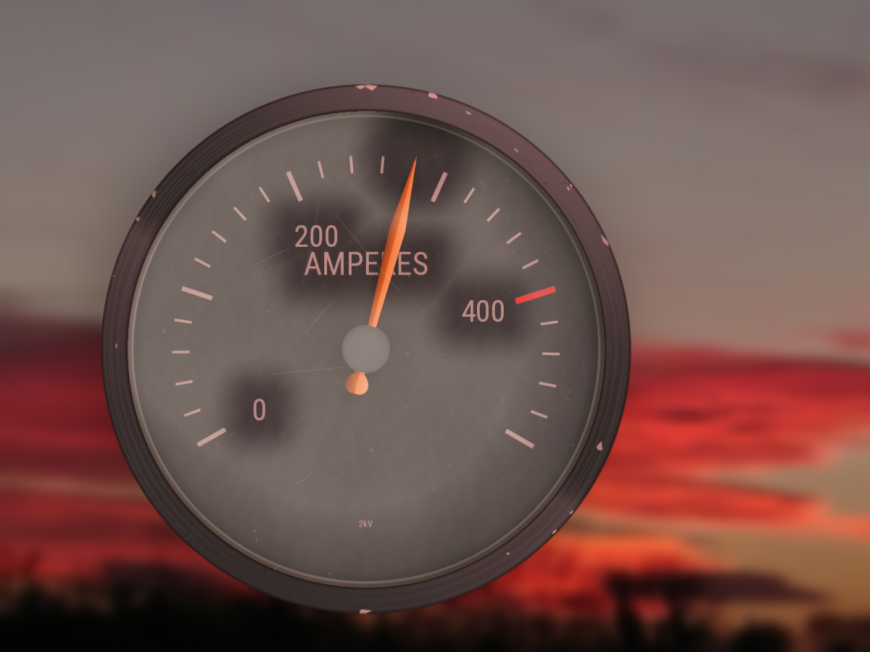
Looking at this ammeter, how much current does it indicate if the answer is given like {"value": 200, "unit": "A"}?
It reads {"value": 280, "unit": "A"}
